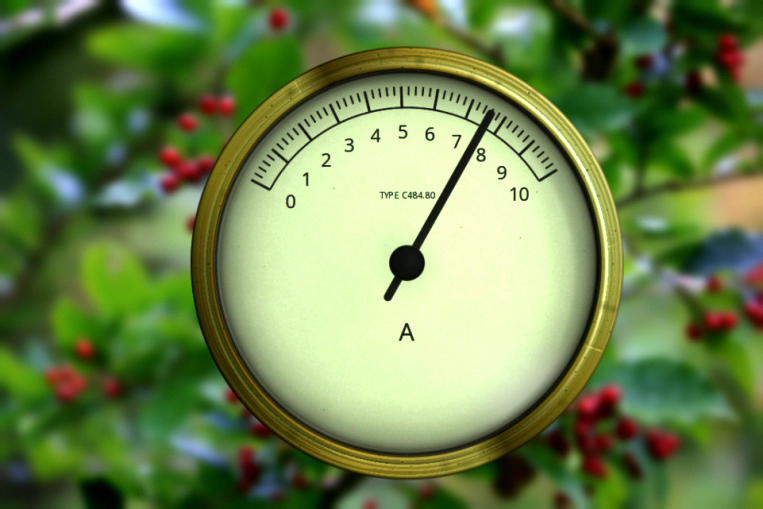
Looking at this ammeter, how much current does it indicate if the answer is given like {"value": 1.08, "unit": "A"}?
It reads {"value": 7.6, "unit": "A"}
